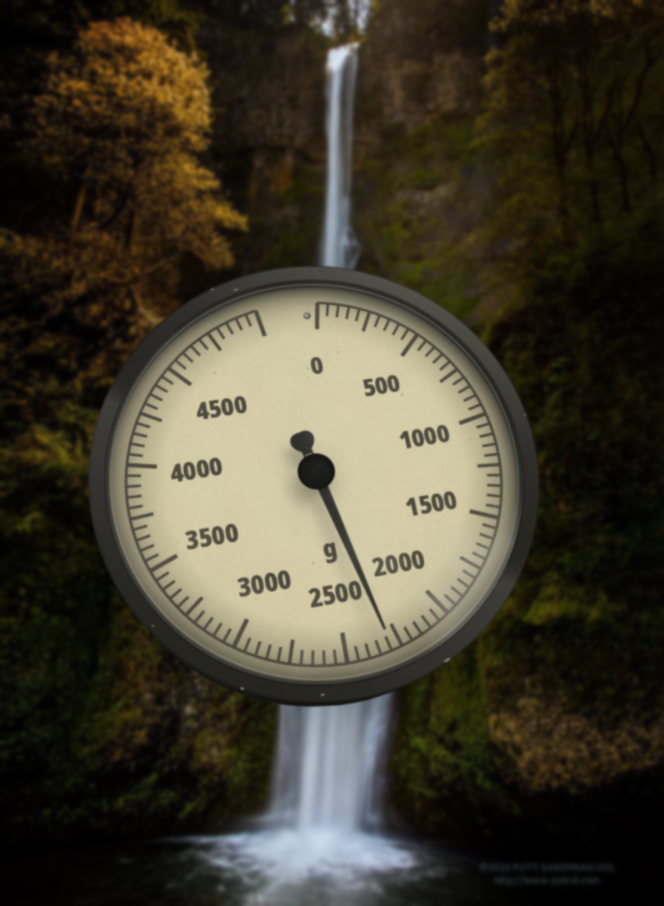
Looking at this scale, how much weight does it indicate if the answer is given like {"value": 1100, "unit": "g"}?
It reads {"value": 2300, "unit": "g"}
